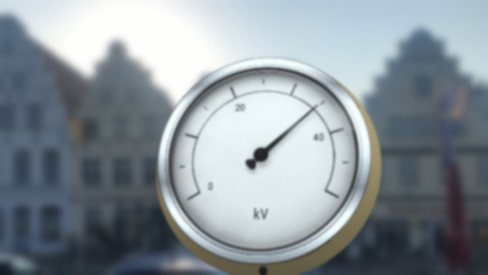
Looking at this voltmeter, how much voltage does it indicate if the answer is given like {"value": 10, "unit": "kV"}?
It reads {"value": 35, "unit": "kV"}
